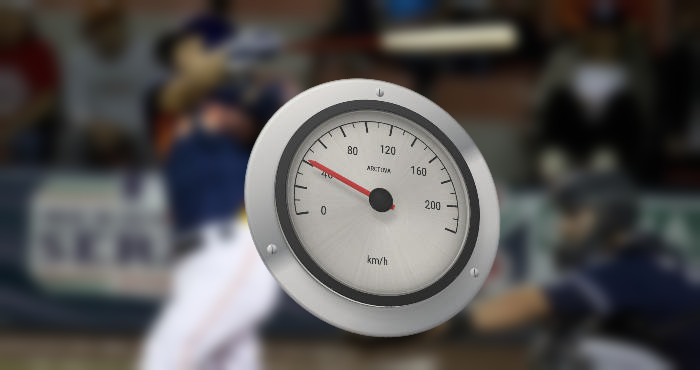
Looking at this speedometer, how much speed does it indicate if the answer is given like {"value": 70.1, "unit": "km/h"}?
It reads {"value": 40, "unit": "km/h"}
